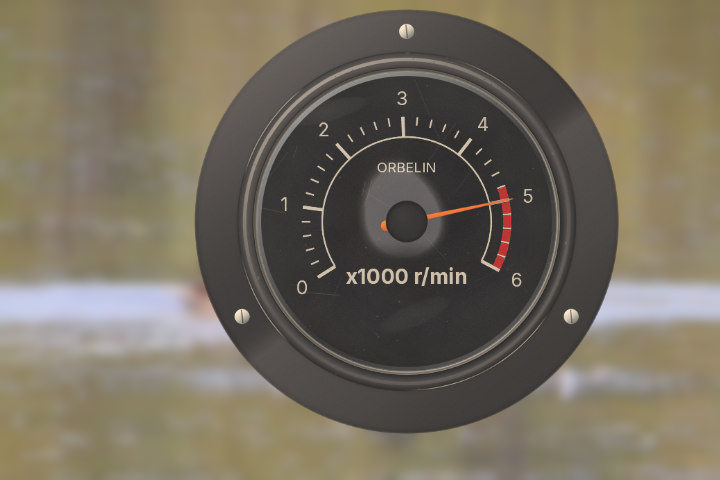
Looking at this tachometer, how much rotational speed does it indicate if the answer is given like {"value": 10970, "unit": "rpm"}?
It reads {"value": 5000, "unit": "rpm"}
